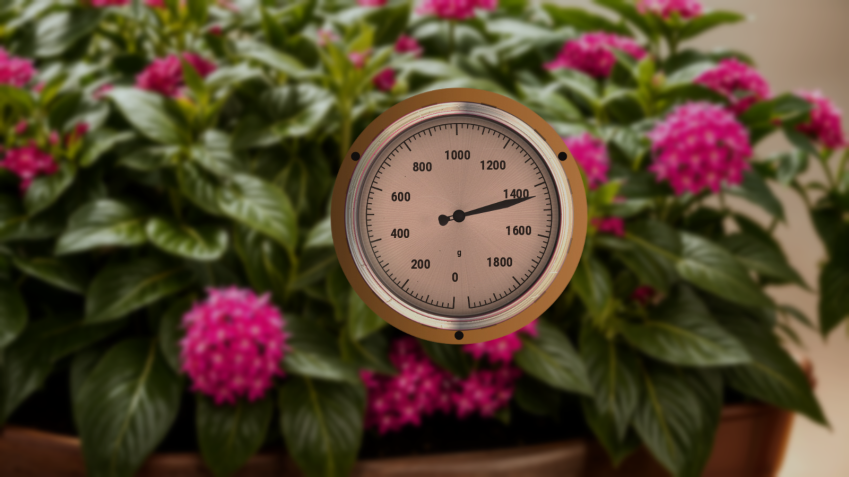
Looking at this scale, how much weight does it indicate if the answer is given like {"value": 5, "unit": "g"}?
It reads {"value": 1440, "unit": "g"}
